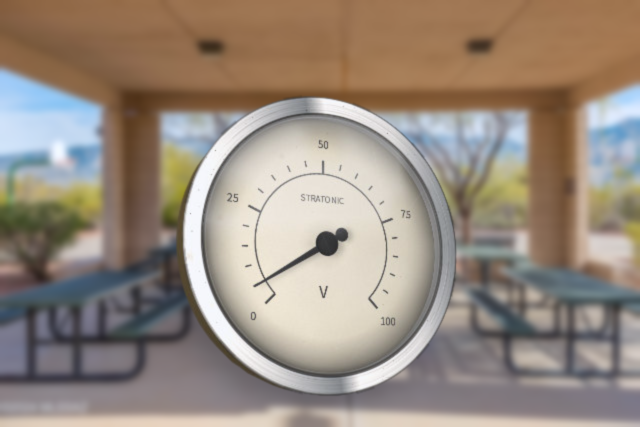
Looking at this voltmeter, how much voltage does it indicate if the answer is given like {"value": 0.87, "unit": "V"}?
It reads {"value": 5, "unit": "V"}
